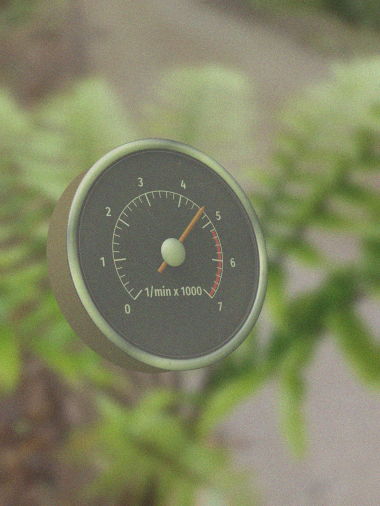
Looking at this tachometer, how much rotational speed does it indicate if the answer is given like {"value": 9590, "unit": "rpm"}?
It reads {"value": 4600, "unit": "rpm"}
